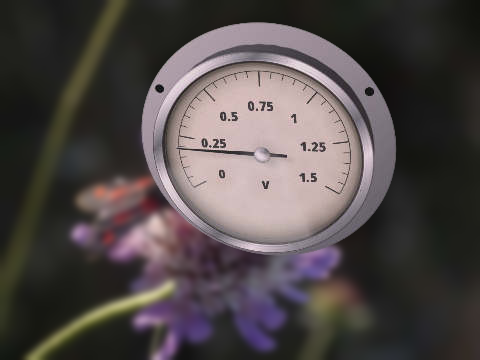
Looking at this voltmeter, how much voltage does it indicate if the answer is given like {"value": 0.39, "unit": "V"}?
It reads {"value": 0.2, "unit": "V"}
